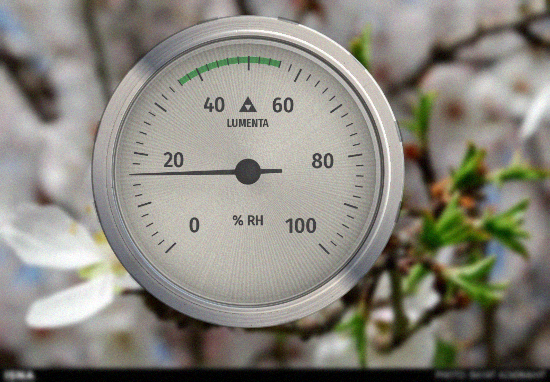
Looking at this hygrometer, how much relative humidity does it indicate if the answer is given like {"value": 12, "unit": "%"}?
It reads {"value": 16, "unit": "%"}
